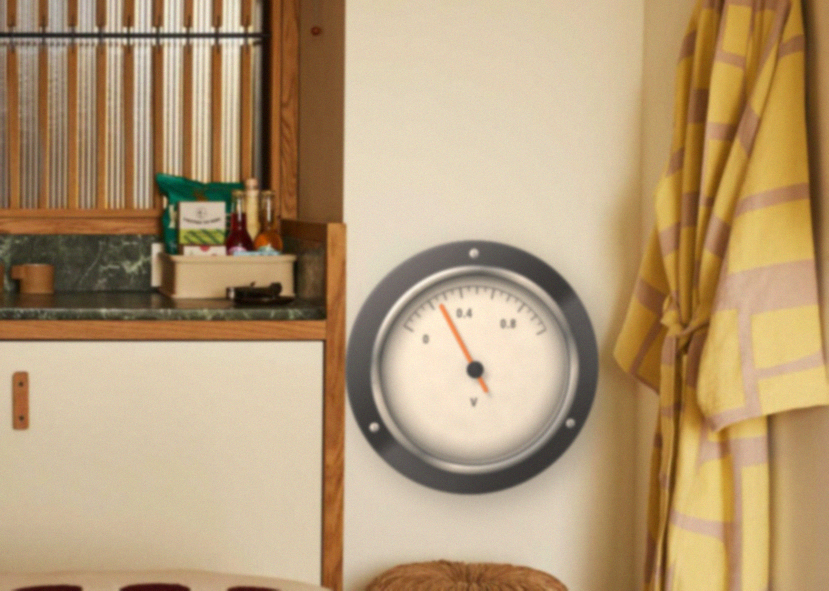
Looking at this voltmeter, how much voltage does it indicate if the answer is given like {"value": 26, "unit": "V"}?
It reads {"value": 0.25, "unit": "V"}
